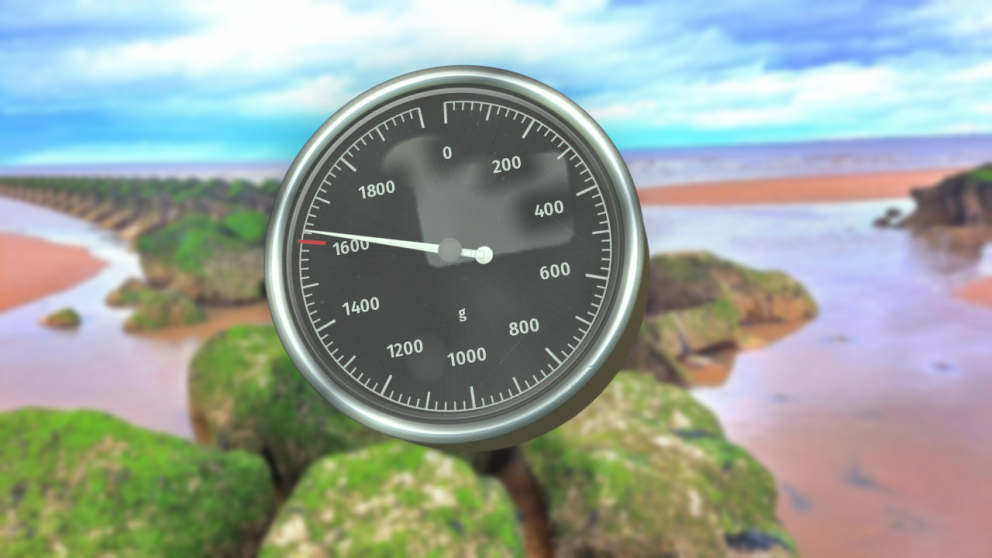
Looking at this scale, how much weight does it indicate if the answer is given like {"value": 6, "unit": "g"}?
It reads {"value": 1620, "unit": "g"}
